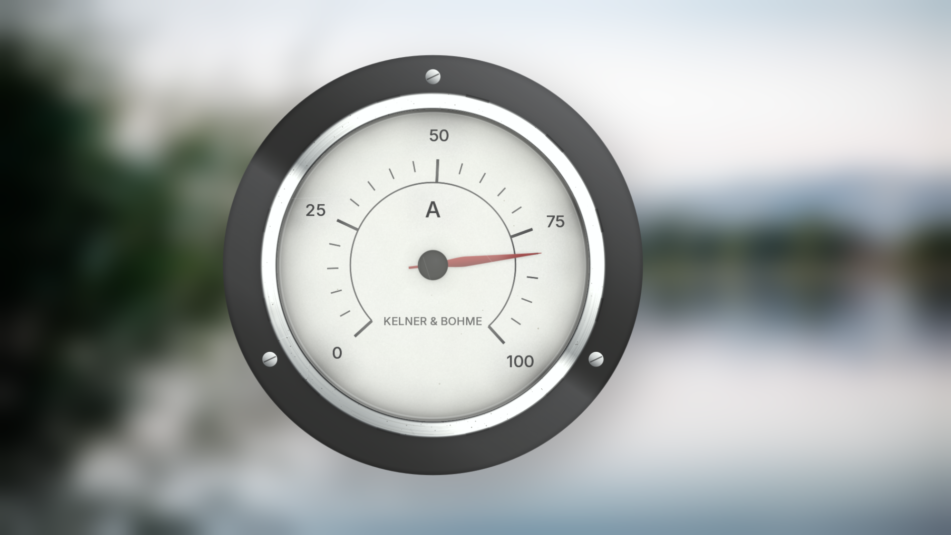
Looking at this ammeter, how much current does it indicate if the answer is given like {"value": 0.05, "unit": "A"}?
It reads {"value": 80, "unit": "A"}
